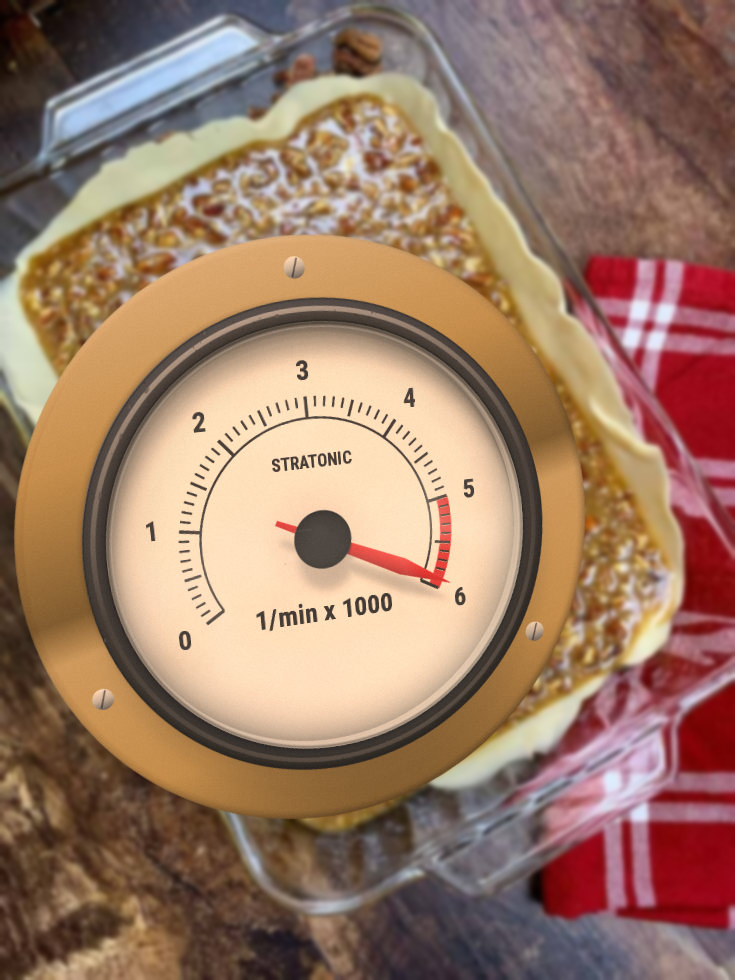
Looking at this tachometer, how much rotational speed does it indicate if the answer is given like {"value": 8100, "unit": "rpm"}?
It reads {"value": 5900, "unit": "rpm"}
